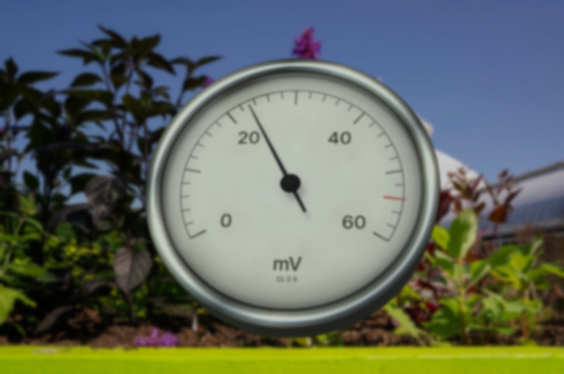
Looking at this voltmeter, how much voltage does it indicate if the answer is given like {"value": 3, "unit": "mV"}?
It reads {"value": 23, "unit": "mV"}
